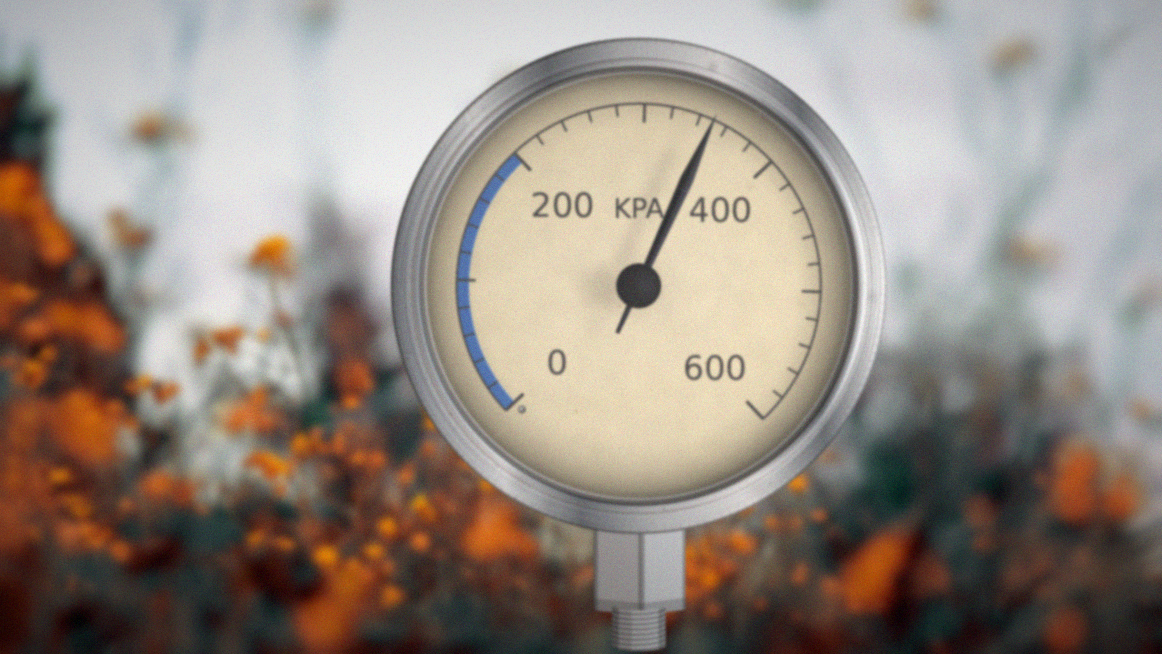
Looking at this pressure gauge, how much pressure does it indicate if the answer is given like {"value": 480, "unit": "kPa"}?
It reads {"value": 350, "unit": "kPa"}
